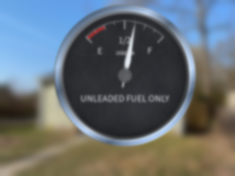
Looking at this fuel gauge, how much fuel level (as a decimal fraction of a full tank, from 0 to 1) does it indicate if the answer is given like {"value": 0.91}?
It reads {"value": 0.625}
